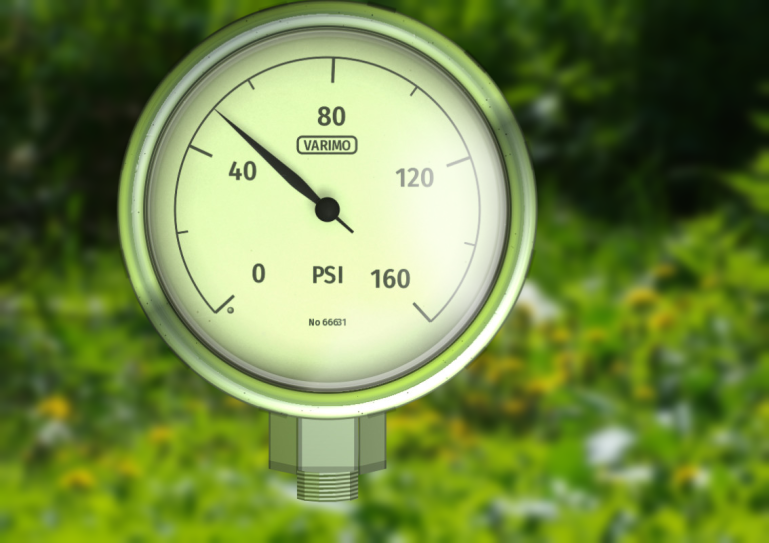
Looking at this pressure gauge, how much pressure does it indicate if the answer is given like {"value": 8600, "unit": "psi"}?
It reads {"value": 50, "unit": "psi"}
